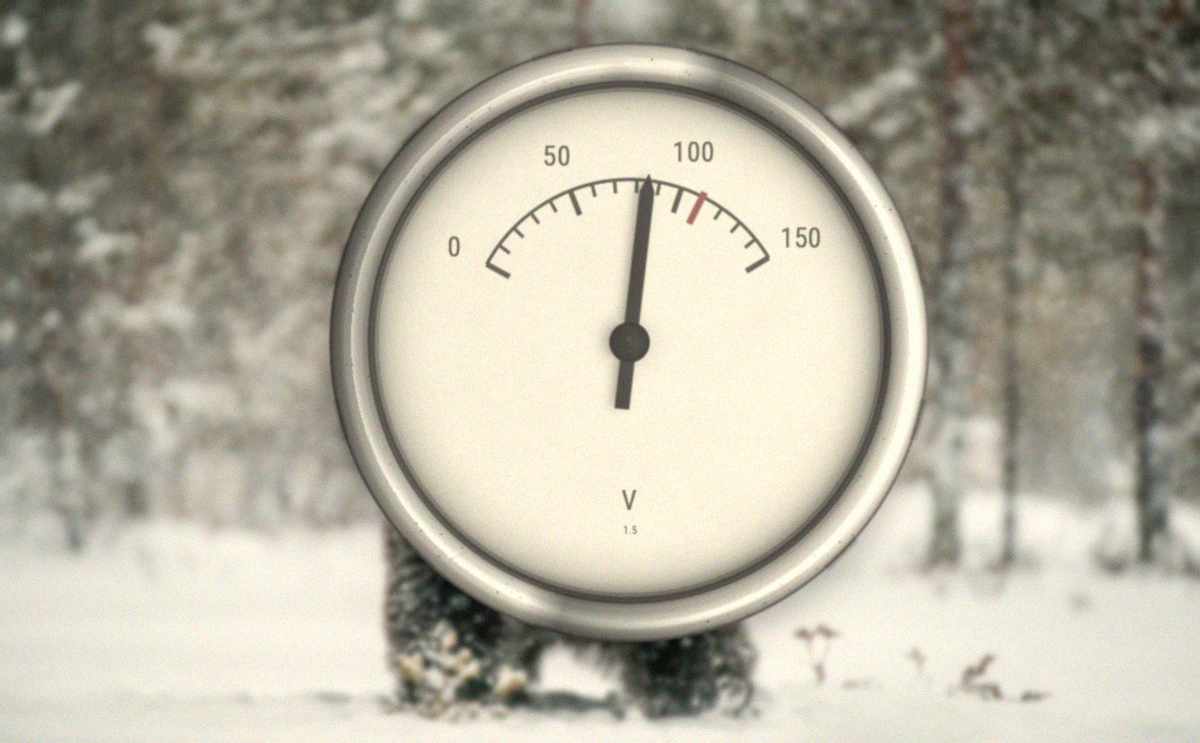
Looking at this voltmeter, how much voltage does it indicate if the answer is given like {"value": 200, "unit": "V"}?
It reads {"value": 85, "unit": "V"}
